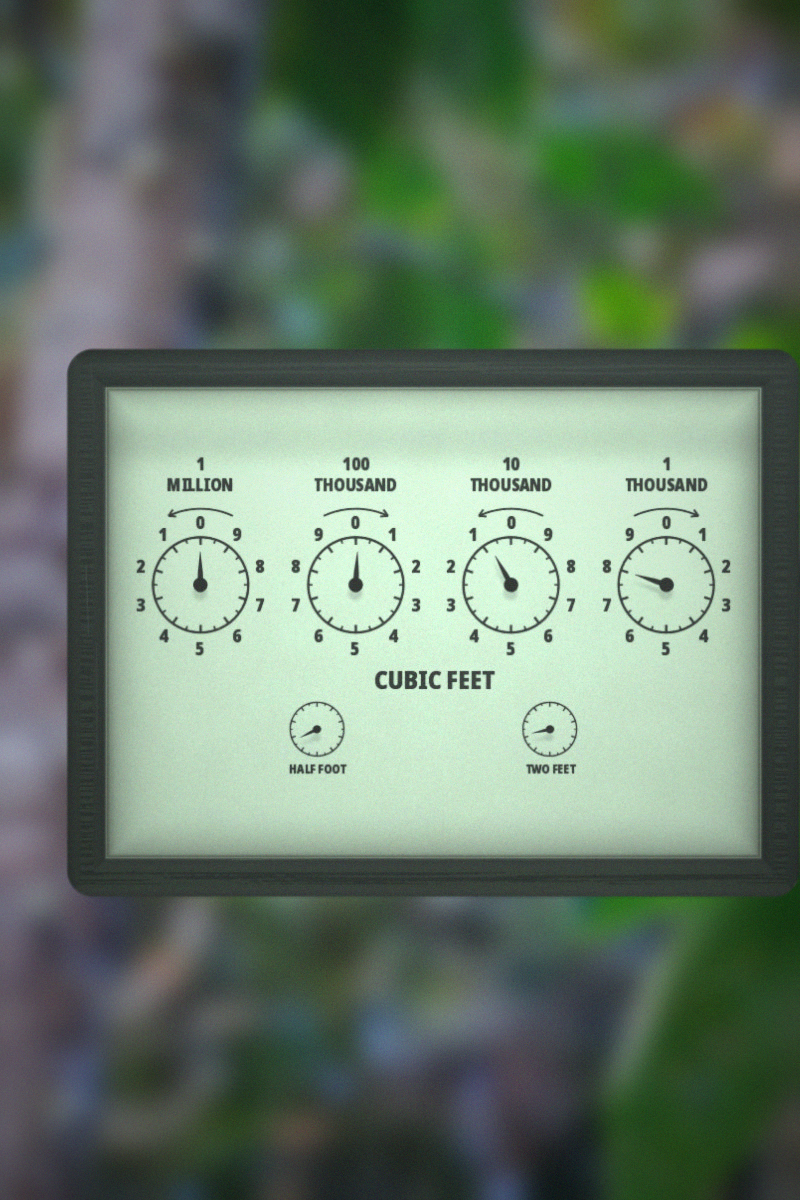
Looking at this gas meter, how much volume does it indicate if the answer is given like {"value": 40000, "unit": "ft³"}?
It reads {"value": 800, "unit": "ft³"}
